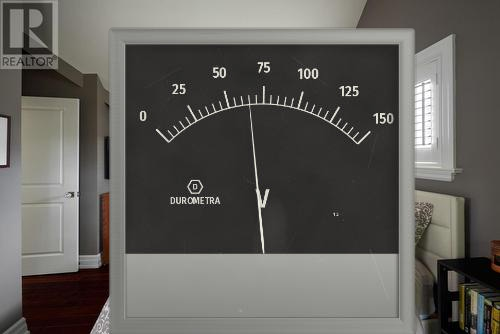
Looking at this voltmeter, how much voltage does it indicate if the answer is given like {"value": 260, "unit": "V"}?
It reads {"value": 65, "unit": "V"}
